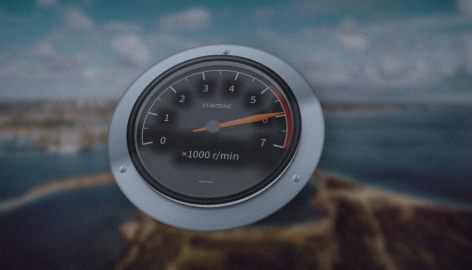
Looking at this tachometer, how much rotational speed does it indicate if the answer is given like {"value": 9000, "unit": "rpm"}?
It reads {"value": 6000, "unit": "rpm"}
